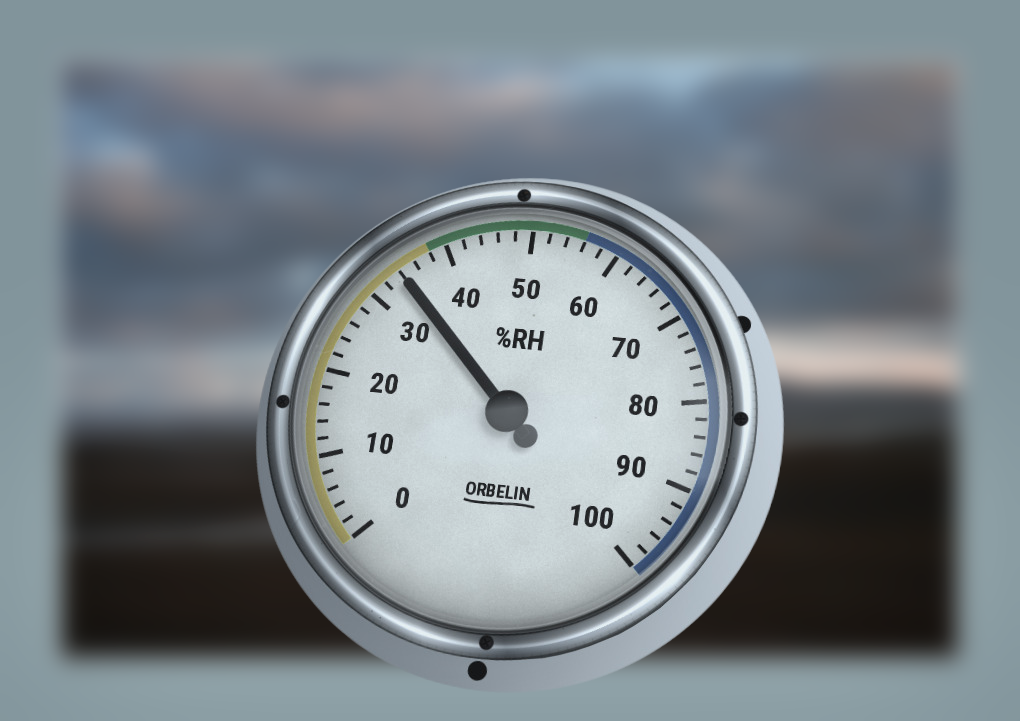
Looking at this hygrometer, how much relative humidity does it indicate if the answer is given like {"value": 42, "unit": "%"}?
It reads {"value": 34, "unit": "%"}
